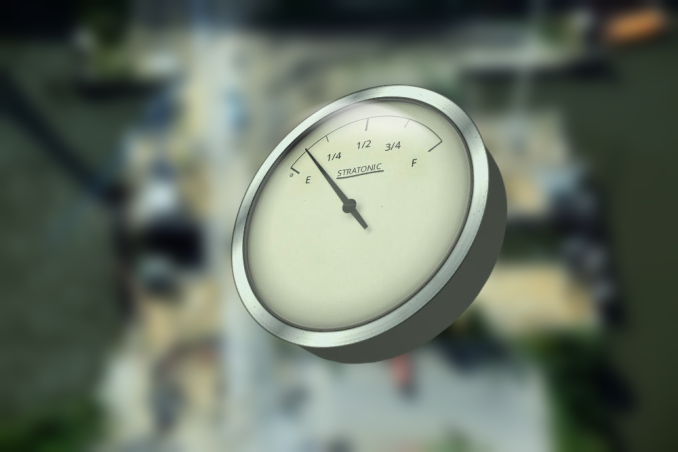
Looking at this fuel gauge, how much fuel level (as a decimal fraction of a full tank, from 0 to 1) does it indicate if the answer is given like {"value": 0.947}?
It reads {"value": 0.125}
